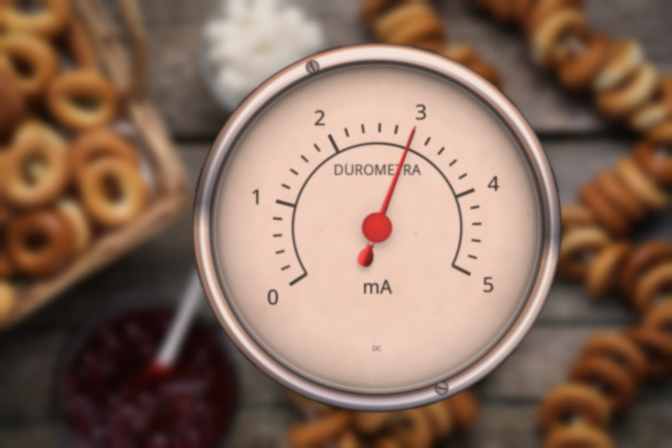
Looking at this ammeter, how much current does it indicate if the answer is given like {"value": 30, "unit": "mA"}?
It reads {"value": 3, "unit": "mA"}
